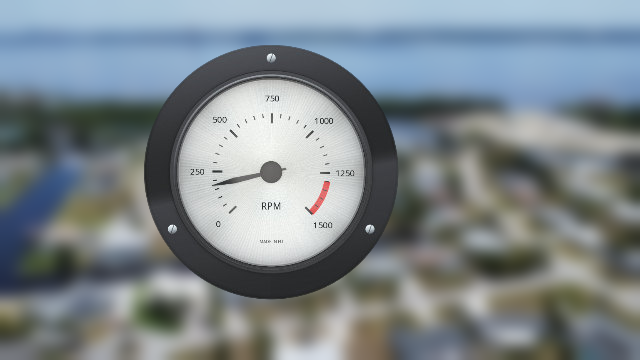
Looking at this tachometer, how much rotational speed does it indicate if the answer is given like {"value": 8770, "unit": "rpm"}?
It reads {"value": 175, "unit": "rpm"}
